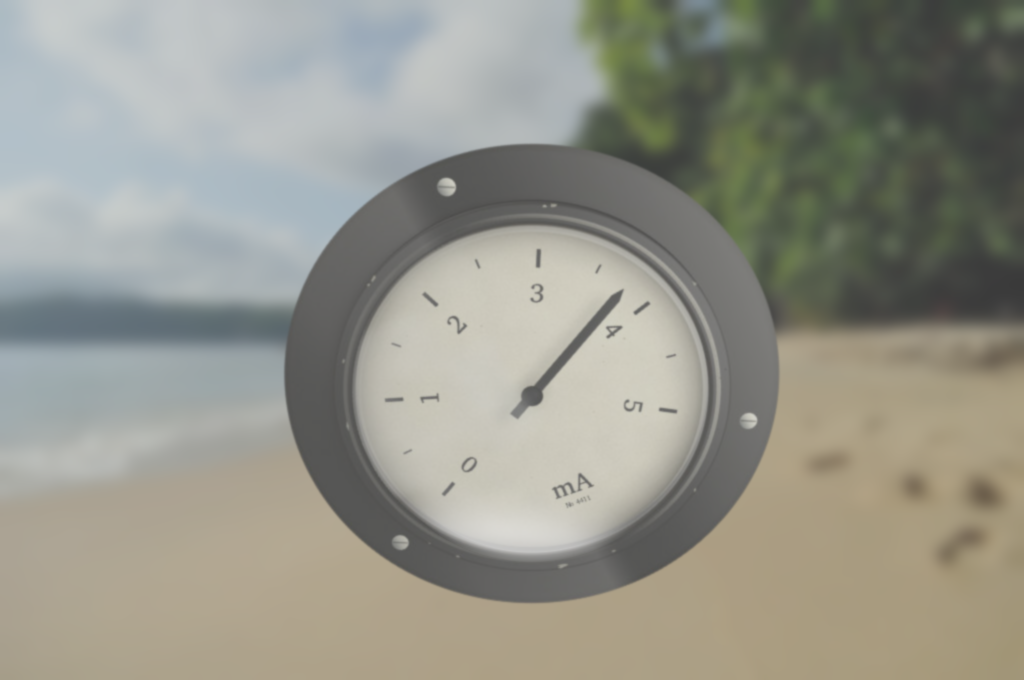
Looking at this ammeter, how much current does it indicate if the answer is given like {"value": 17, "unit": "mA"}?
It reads {"value": 3.75, "unit": "mA"}
